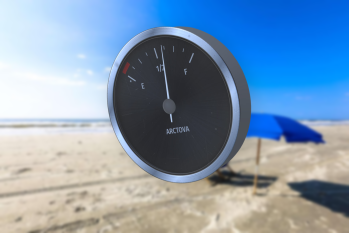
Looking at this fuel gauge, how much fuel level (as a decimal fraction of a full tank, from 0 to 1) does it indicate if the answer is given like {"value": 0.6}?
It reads {"value": 0.625}
